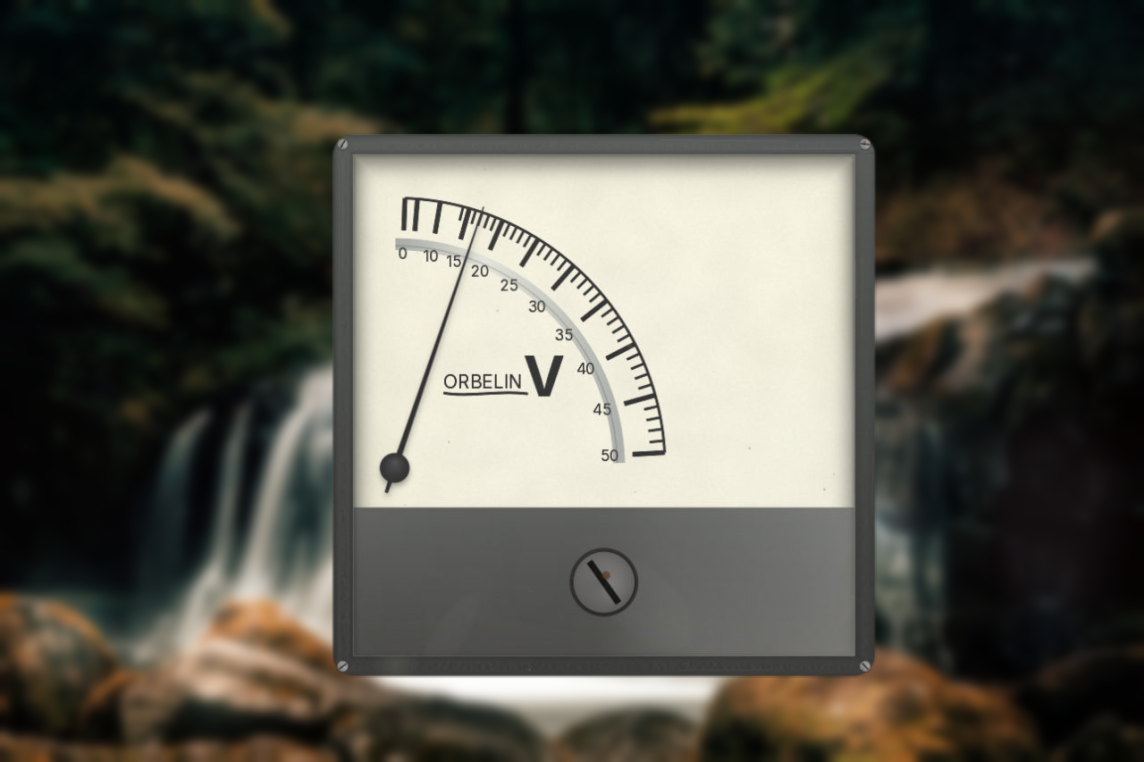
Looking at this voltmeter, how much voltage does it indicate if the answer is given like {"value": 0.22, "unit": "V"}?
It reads {"value": 17, "unit": "V"}
